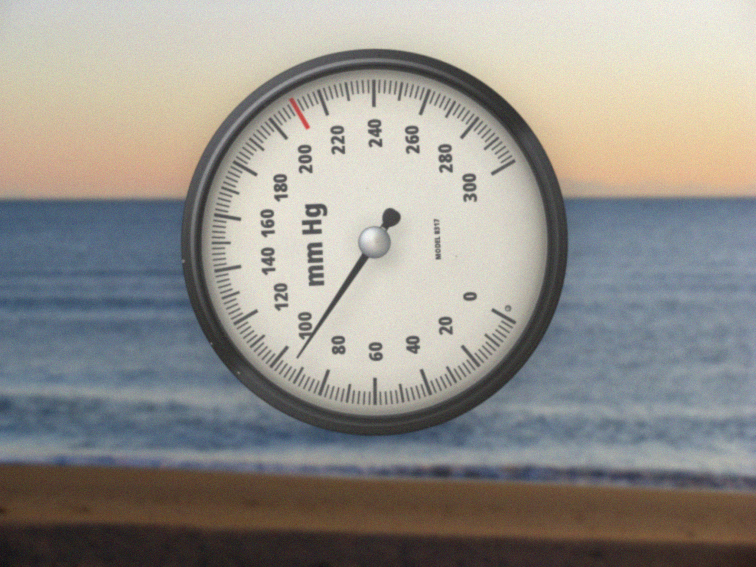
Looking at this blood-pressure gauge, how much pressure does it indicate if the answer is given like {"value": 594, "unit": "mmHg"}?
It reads {"value": 94, "unit": "mmHg"}
